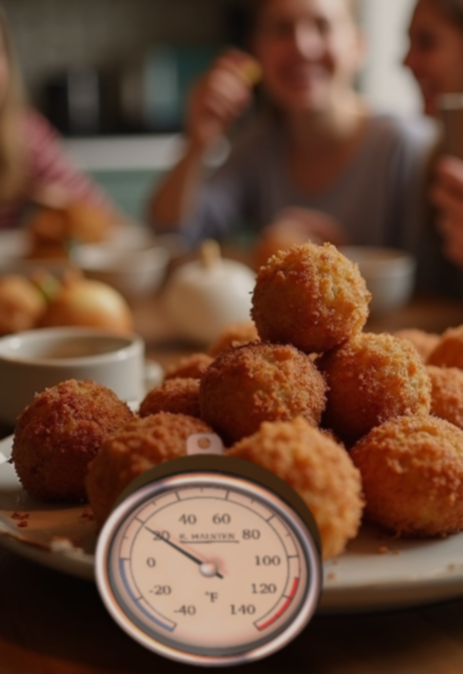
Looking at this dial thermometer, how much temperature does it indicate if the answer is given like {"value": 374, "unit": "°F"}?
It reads {"value": 20, "unit": "°F"}
